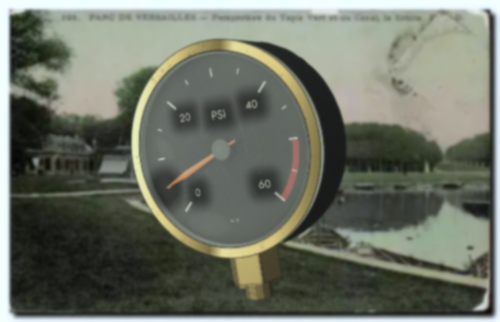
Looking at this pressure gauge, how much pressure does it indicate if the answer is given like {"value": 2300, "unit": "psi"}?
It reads {"value": 5, "unit": "psi"}
